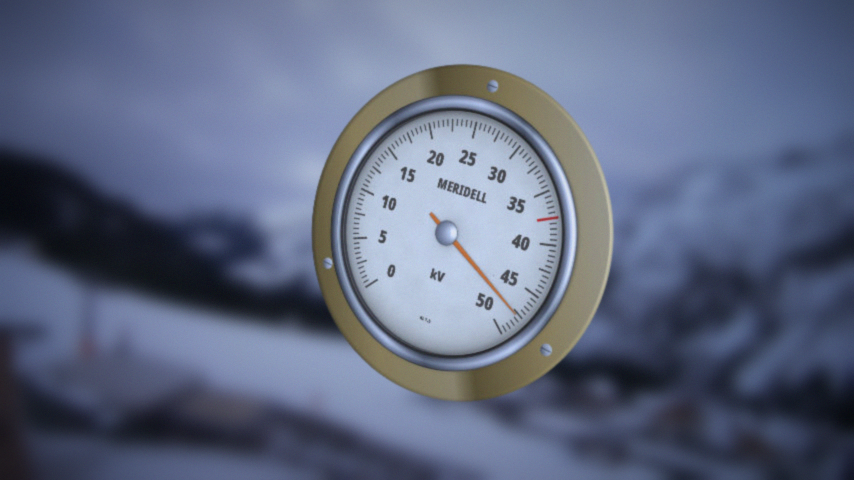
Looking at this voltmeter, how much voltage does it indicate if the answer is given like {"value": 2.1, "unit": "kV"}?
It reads {"value": 47.5, "unit": "kV"}
